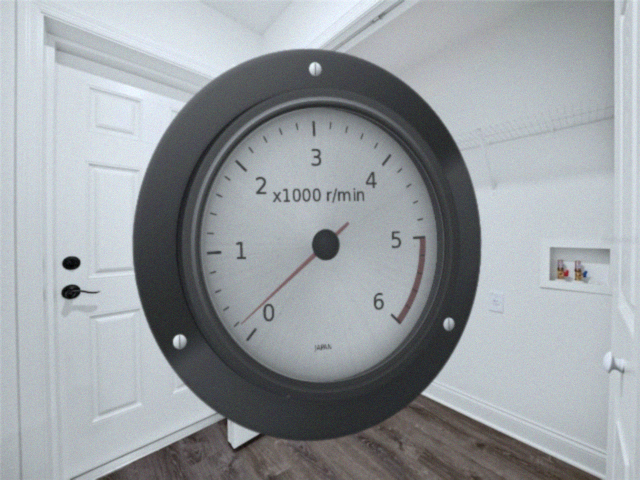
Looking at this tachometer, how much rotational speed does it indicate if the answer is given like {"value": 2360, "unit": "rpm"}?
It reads {"value": 200, "unit": "rpm"}
